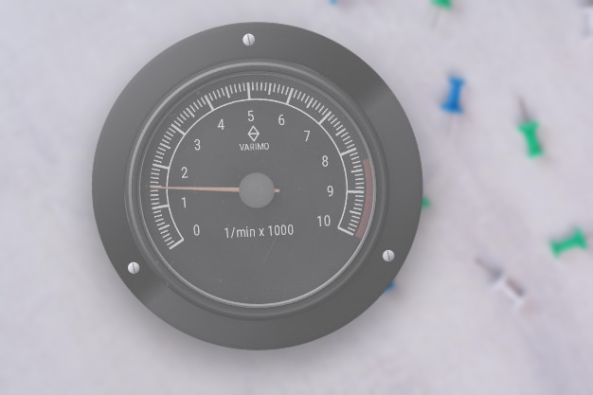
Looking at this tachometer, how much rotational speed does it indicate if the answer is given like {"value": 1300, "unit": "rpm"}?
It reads {"value": 1500, "unit": "rpm"}
